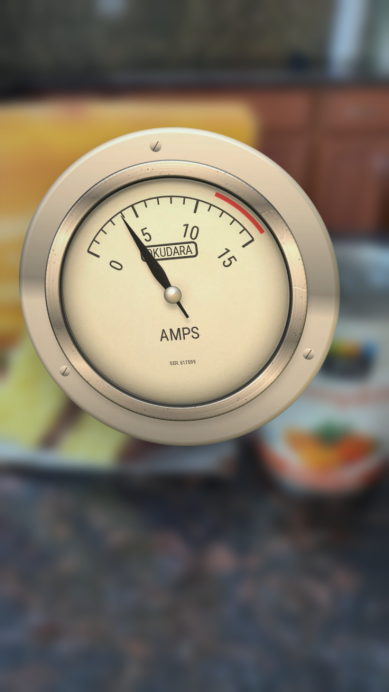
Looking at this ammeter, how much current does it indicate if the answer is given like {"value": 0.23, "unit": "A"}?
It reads {"value": 4, "unit": "A"}
